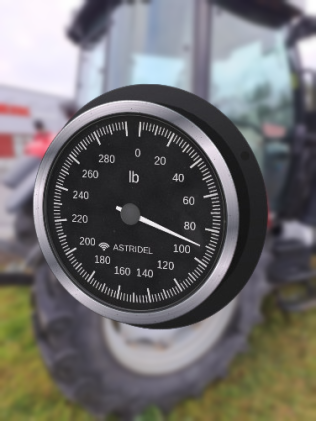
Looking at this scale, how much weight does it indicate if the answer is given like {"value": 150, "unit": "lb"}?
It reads {"value": 90, "unit": "lb"}
